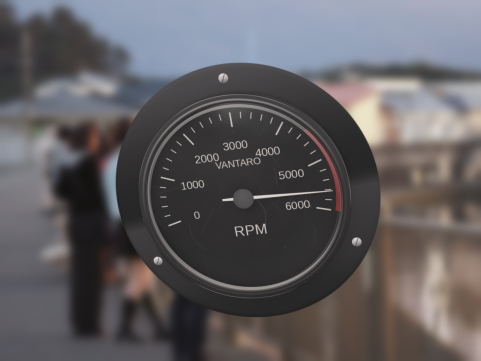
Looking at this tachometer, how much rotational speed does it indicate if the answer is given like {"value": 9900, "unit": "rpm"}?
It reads {"value": 5600, "unit": "rpm"}
